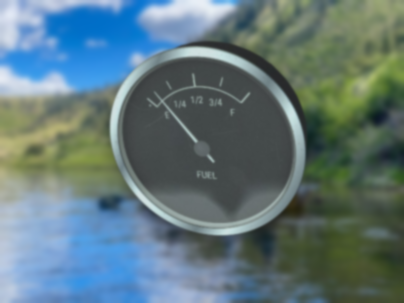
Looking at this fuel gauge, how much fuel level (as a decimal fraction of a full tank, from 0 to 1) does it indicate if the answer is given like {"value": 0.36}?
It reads {"value": 0.125}
